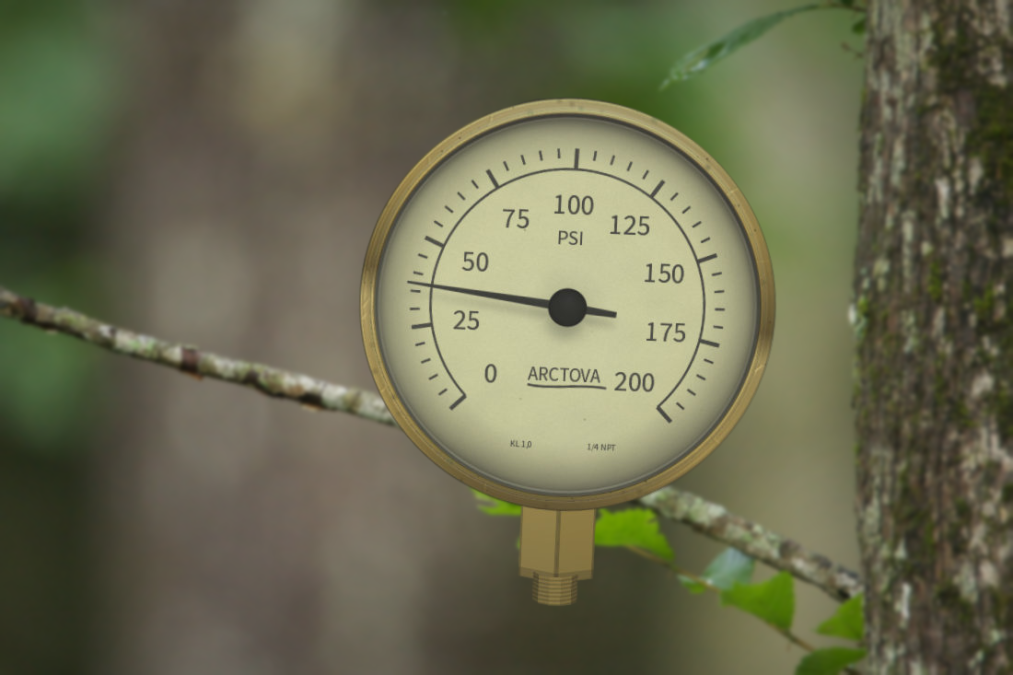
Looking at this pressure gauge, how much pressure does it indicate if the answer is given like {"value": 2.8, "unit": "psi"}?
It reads {"value": 37.5, "unit": "psi"}
